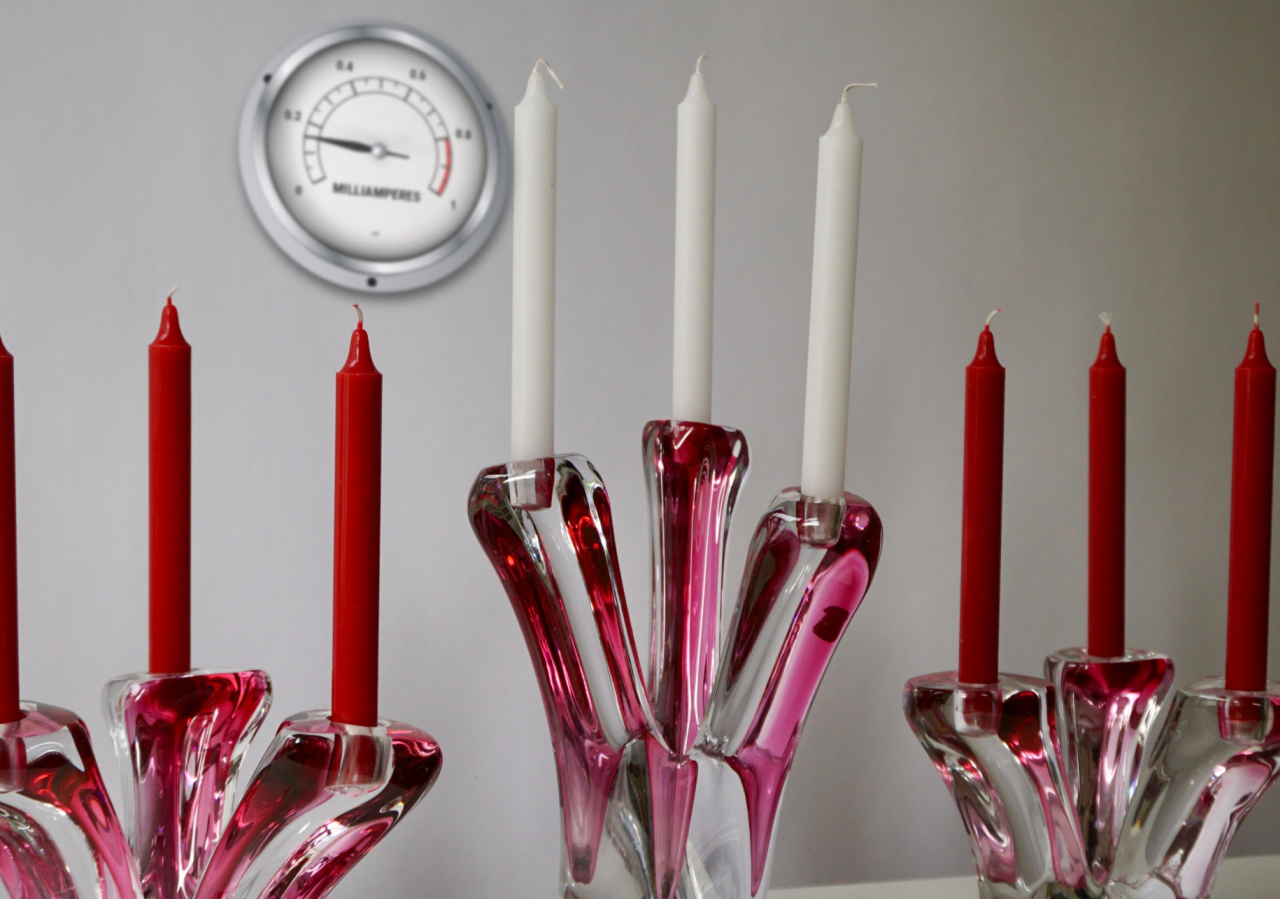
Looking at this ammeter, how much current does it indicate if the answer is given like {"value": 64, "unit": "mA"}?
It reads {"value": 0.15, "unit": "mA"}
